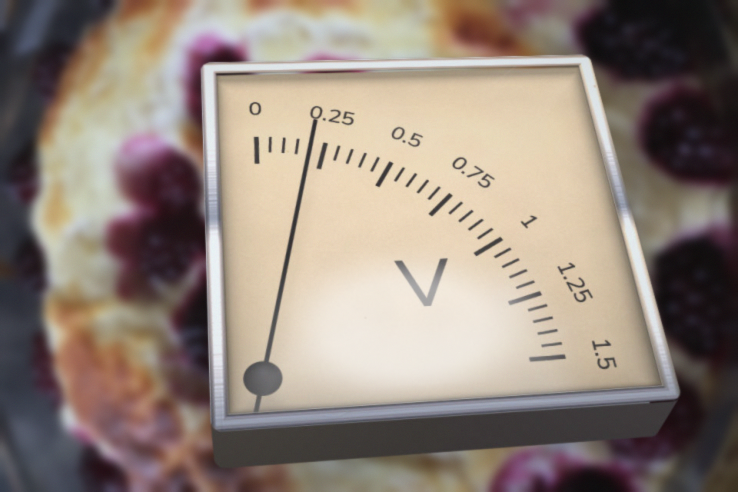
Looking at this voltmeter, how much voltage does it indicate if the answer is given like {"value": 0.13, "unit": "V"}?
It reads {"value": 0.2, "unit": "V"}
